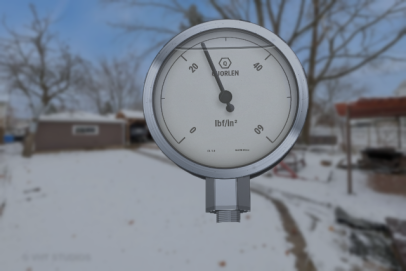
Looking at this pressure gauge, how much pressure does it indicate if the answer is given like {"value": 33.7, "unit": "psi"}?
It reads {"value": 25, "unit": "psi"}
